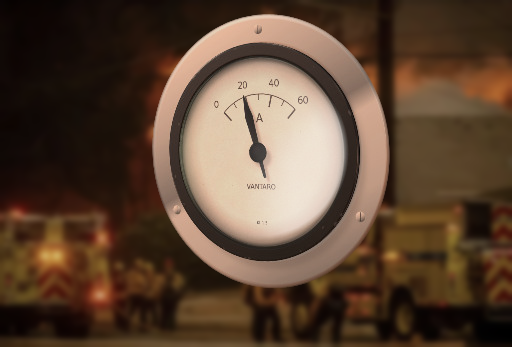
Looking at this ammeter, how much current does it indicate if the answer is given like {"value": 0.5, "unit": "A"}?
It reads {"value": 20, "unit": "A"}
